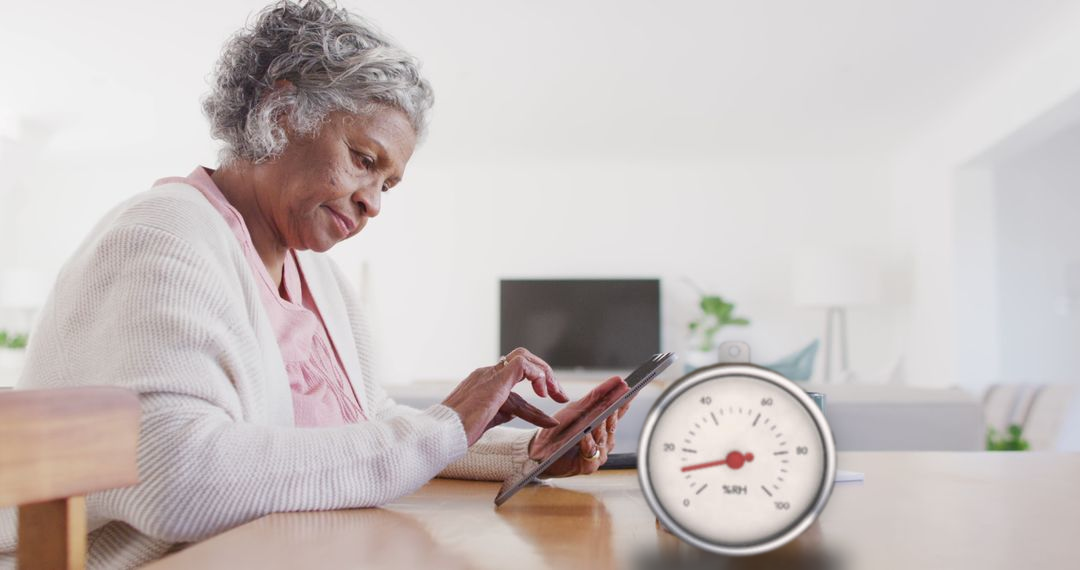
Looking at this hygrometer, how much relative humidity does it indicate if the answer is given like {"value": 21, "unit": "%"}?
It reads {"value": 12, "unit": "%"}
